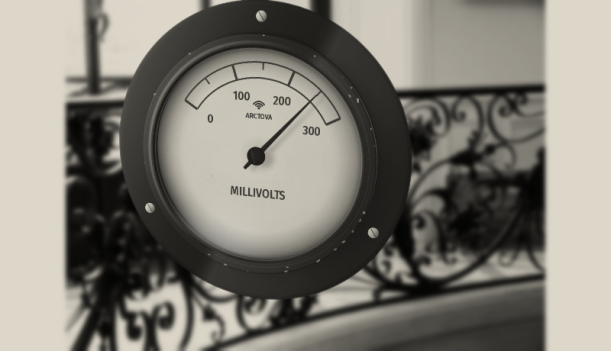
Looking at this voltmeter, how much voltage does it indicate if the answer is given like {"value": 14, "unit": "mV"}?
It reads {"value": 250, "unit": "mV"}
